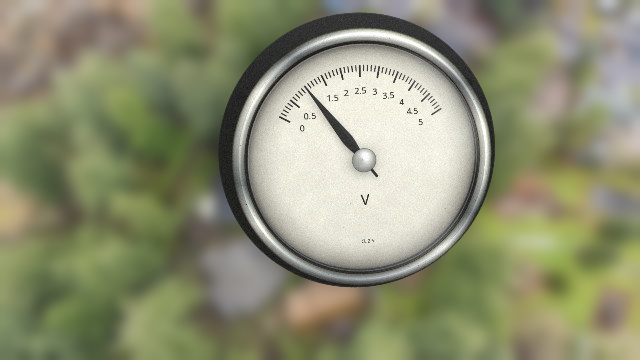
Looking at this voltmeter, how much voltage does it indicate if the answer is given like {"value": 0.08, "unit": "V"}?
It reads {"value": 1, "unit": "V"}
